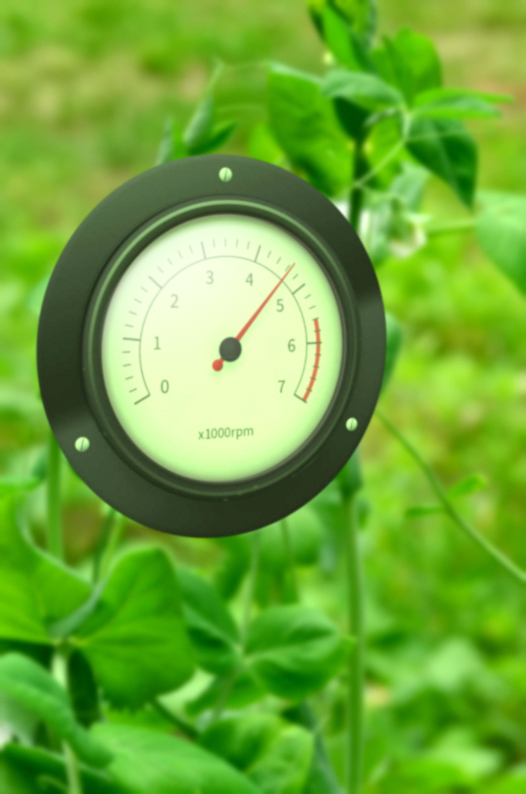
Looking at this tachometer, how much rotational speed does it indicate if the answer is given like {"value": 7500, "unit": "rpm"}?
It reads {"value": 4600, "unit": "rpm"}
